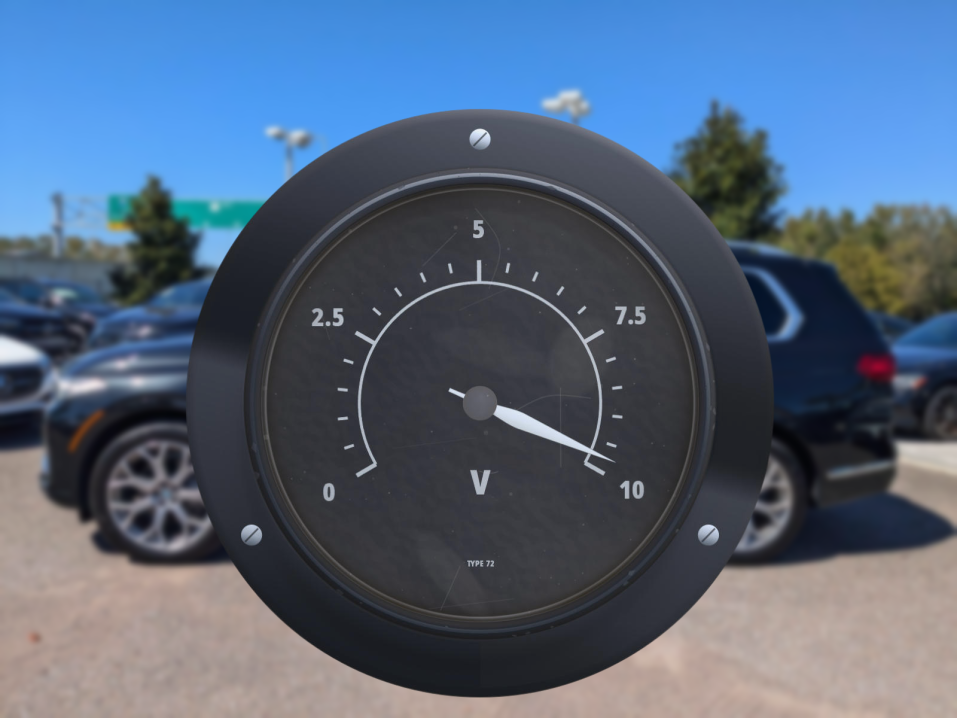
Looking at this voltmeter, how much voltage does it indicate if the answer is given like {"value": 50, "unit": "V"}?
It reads {"value": 9.75, "unit": "V"}
